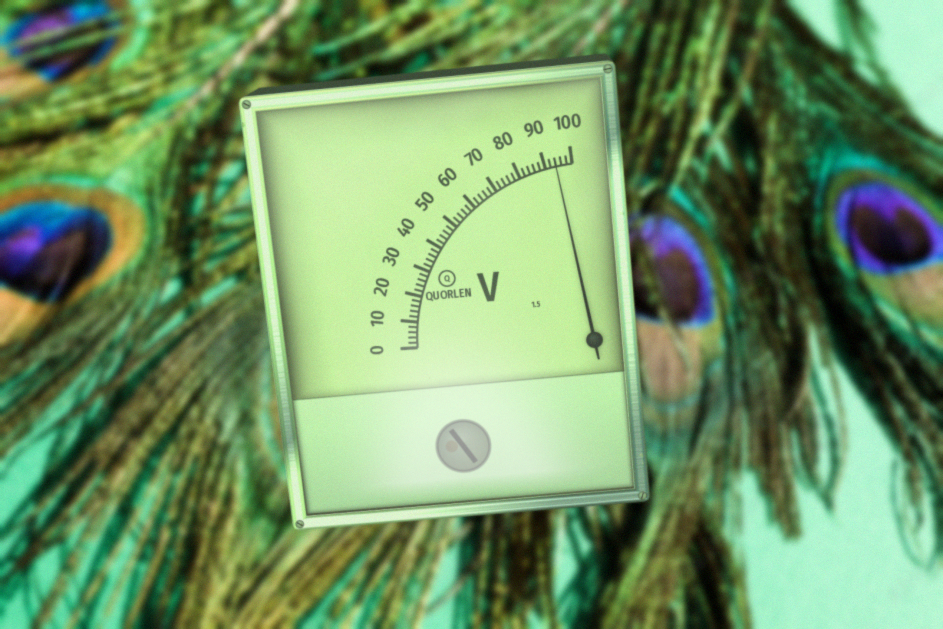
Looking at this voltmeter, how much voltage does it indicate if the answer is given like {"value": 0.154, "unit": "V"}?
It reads {"value": 94, "unit": "V"}
